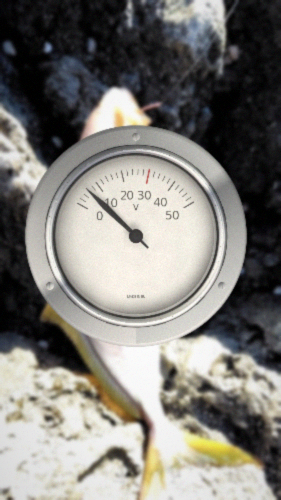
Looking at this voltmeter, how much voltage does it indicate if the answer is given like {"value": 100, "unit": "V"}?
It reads {"value": 6, "unit": "V"}
